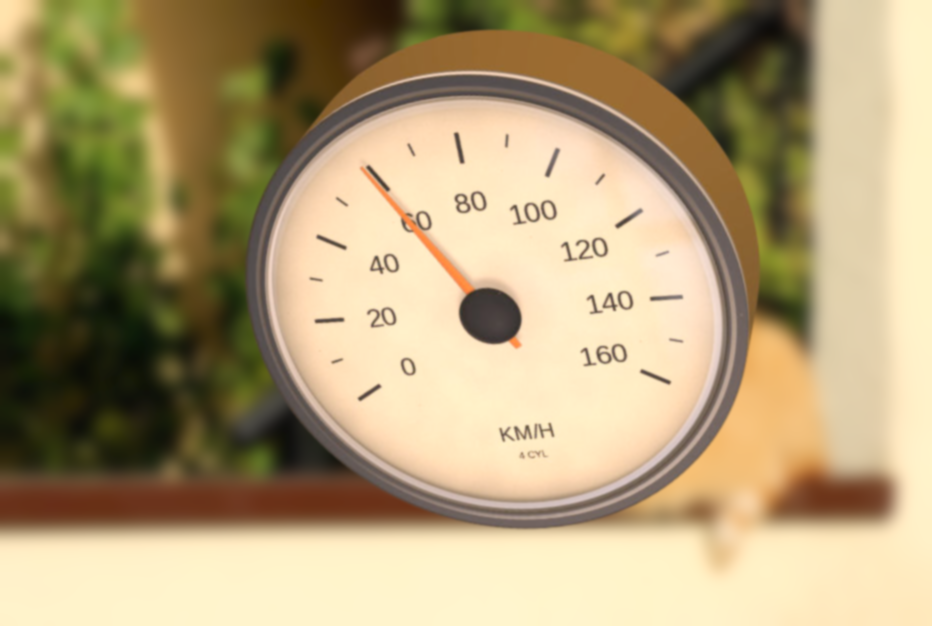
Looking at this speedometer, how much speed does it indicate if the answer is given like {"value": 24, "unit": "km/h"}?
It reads {"value": 60, "unit": "km/h"}
